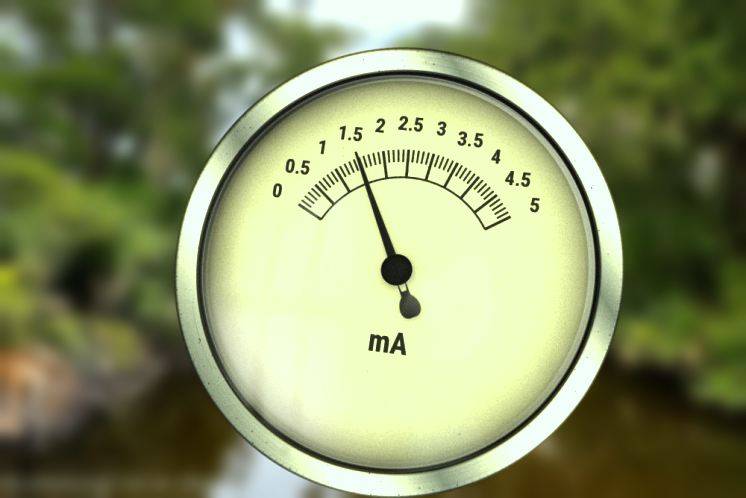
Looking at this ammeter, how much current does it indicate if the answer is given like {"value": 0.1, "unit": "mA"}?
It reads {"value": 1.5, "unit": "mA"}
